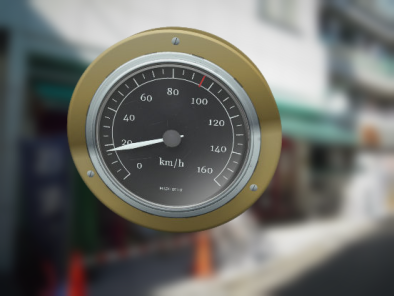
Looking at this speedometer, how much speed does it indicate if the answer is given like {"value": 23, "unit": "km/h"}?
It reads {"value": 17.5, "unit": "km/h"}
